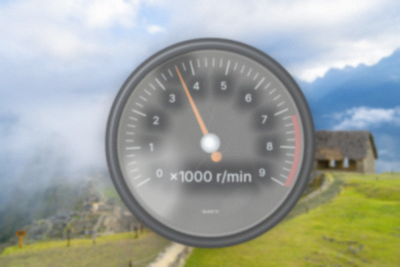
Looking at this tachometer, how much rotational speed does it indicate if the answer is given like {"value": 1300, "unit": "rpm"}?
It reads {"value": 3600, "unit": "rpm"}
